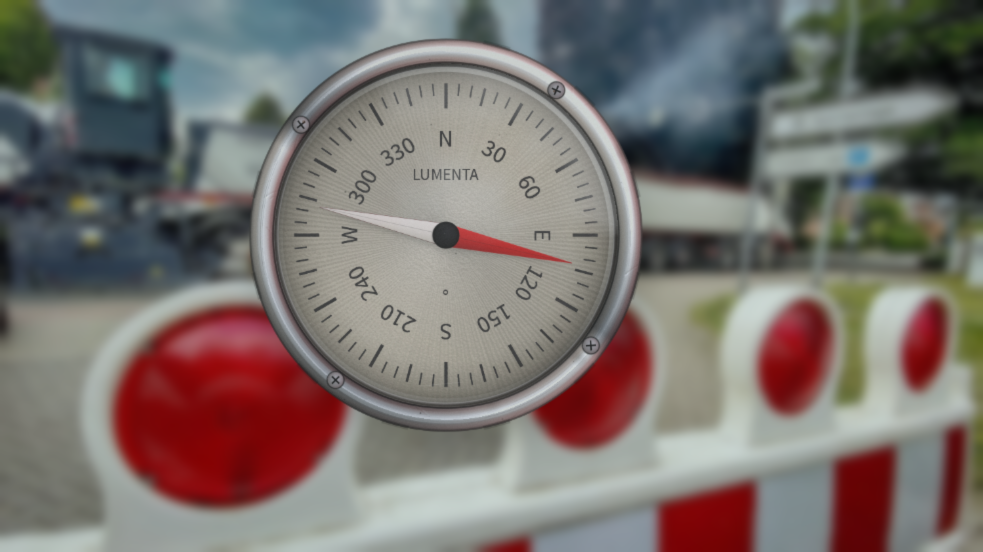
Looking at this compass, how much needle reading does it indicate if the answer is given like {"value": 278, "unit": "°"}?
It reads {"value": 102.5, "unit": "°"}
